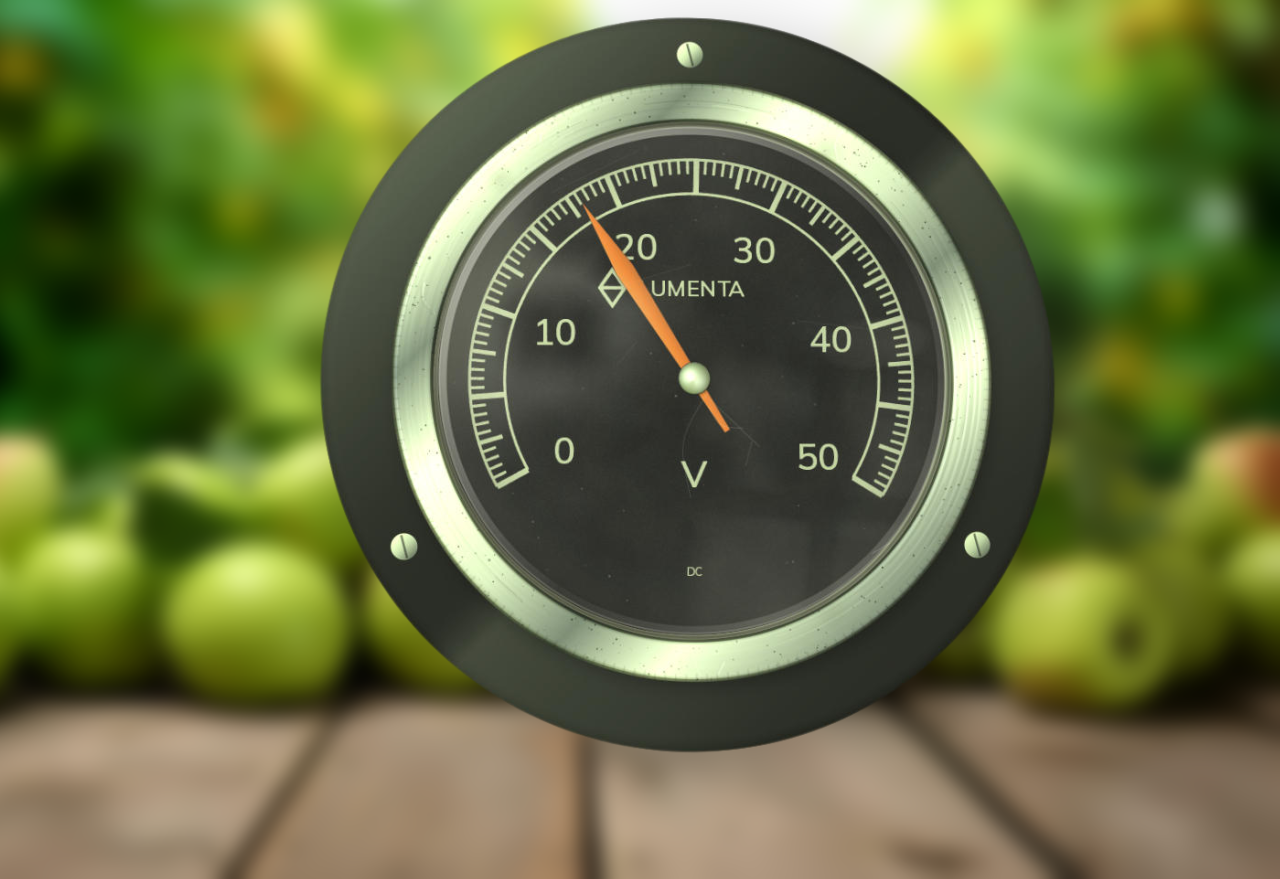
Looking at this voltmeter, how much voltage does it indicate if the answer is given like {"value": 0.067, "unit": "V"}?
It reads {"value": 18, "unit": "V"}
